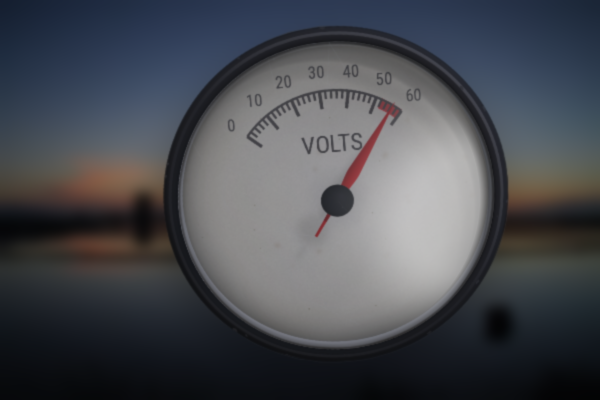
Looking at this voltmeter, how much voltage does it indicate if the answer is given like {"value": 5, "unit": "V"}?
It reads {"value": 56, "unit": "V"}
